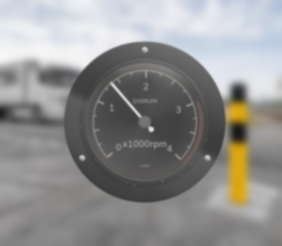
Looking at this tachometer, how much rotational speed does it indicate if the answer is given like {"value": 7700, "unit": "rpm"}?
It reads {"value": 1375, "unit": "rpm"}
